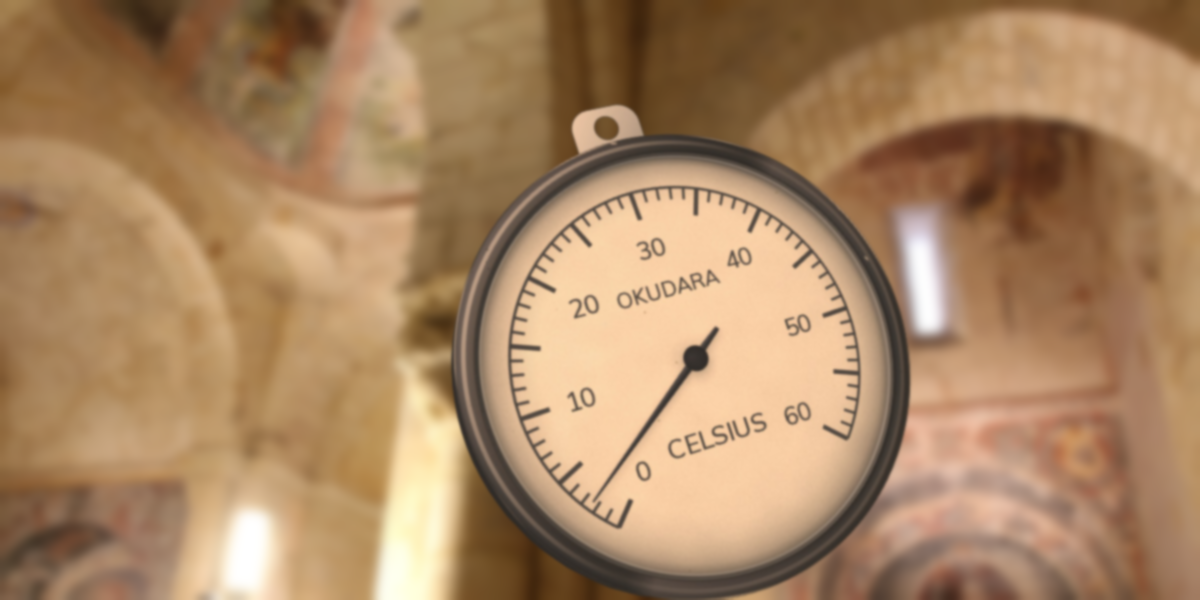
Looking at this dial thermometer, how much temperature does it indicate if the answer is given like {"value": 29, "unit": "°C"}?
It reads {"value": 2.5, "unit": "°C"}
